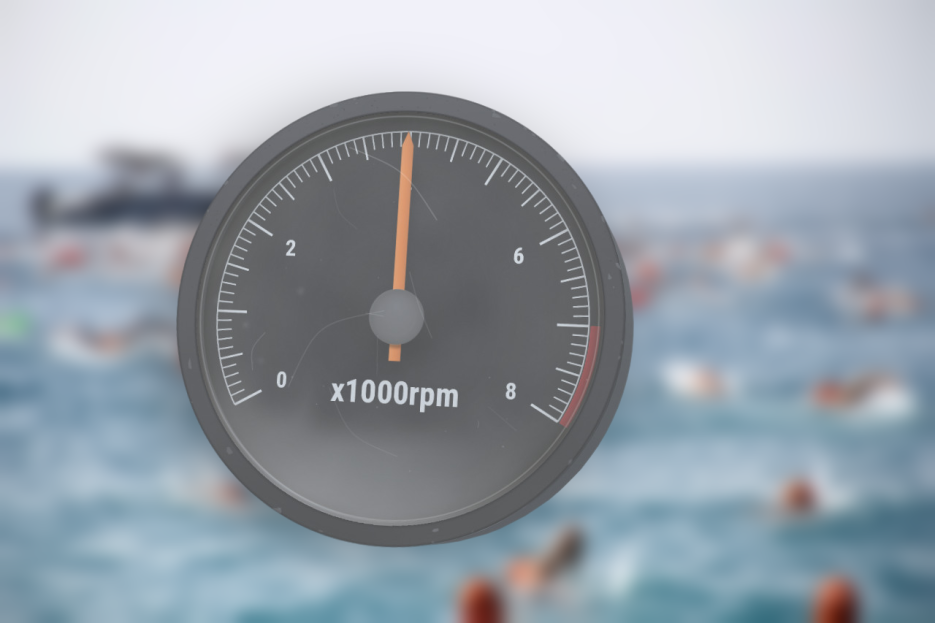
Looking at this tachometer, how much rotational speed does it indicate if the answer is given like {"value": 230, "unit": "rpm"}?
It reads {"value": 4000, "unit": "rpm"}
